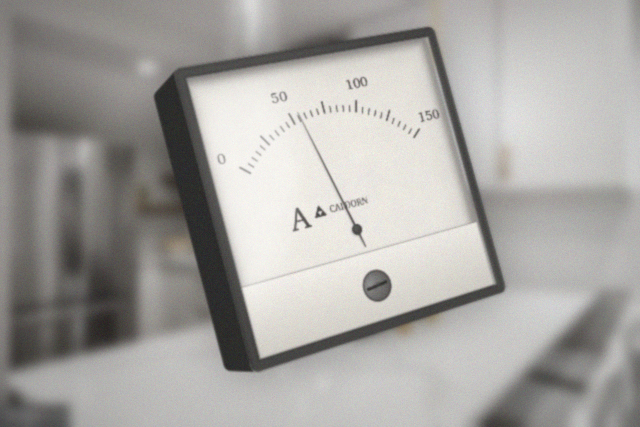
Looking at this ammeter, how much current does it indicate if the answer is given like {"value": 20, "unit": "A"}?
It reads {"value": 55, "unit": "A"}
